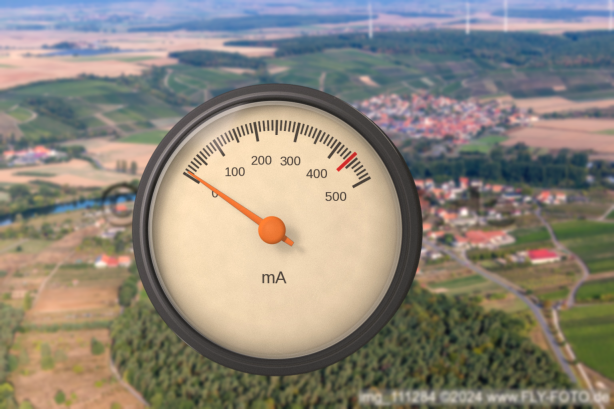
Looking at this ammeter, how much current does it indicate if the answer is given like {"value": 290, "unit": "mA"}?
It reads {"value": 10, "unit": "mA"}
